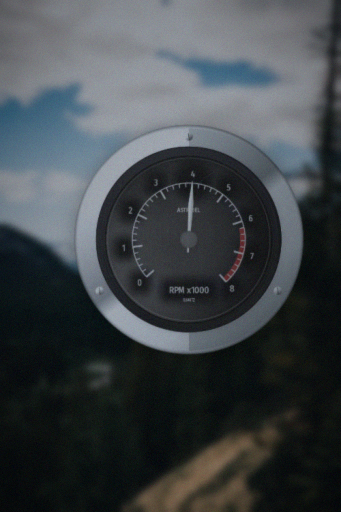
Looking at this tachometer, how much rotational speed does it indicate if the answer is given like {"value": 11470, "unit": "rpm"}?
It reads {"value": 4000, "unit": "rpm"}
